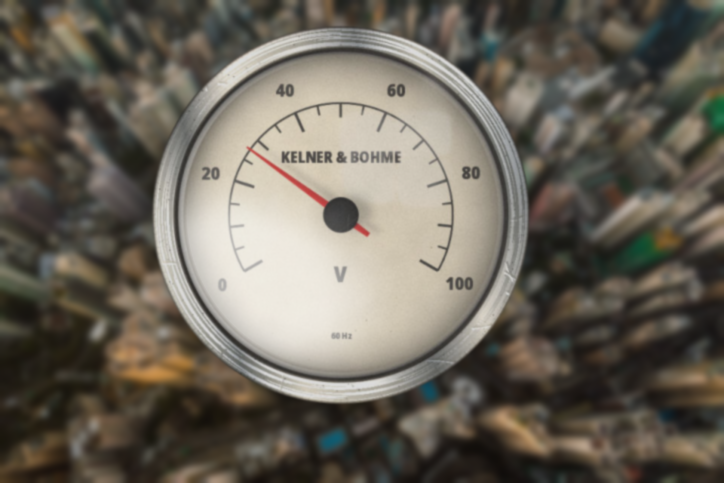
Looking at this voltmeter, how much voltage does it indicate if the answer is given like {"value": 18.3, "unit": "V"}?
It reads {"value": 27.5, "unit": "V"}
